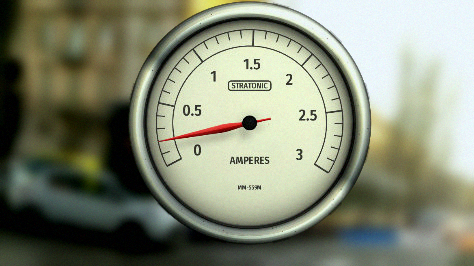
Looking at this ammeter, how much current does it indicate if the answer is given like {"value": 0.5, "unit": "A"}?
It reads {"value": 0.2, "unit": "A"}
